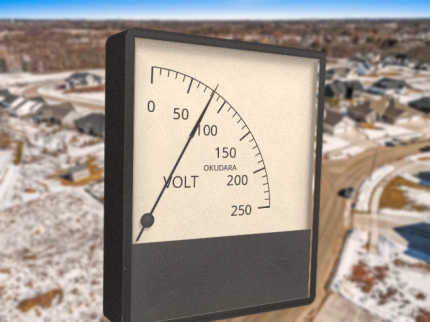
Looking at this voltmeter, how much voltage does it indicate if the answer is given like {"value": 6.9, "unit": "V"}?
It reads {"value": 80, "unit": "V"}
